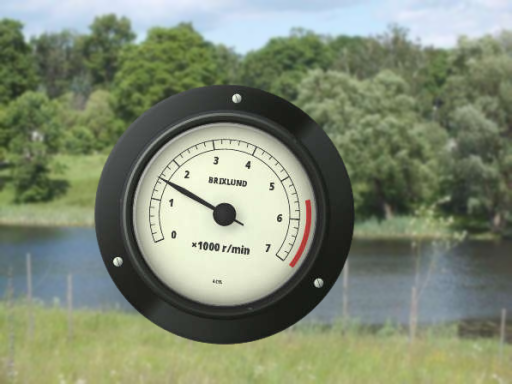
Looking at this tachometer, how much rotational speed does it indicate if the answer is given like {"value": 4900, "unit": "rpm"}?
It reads {"value": 1500, "unit": "rpm"}
